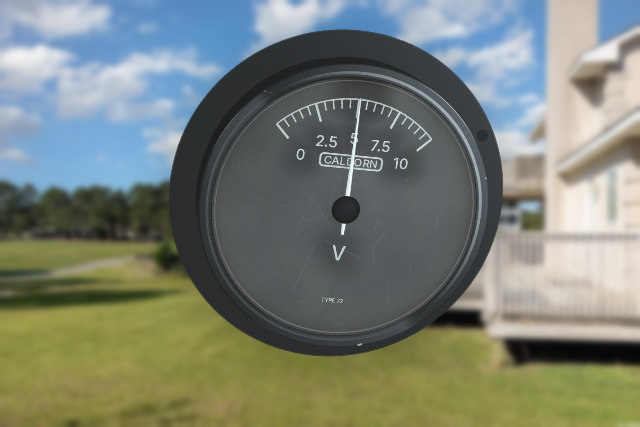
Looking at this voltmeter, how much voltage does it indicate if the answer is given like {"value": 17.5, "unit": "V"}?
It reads {"value": 5, "unit": "V"}
